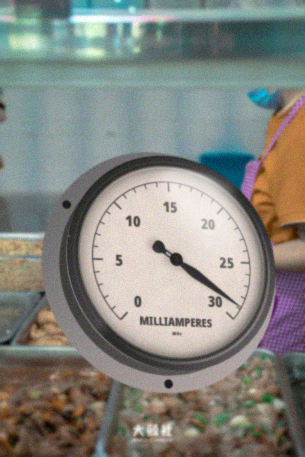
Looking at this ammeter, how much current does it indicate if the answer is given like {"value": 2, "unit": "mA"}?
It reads {"value": 29, "unit": "mA"}
